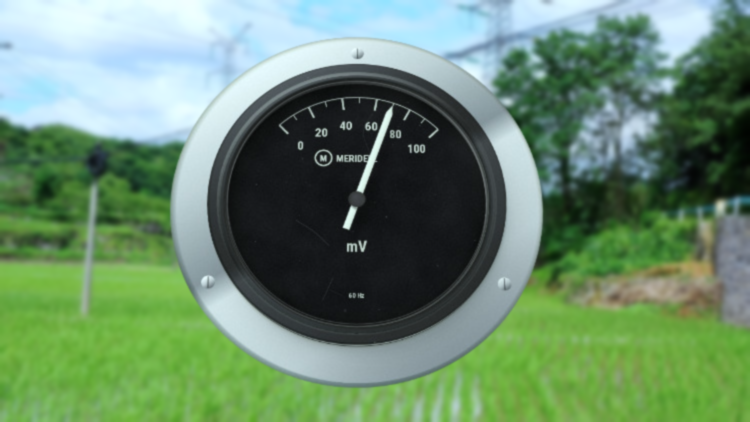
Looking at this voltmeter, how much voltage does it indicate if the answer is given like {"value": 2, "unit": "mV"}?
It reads {"value": 70, "unit": "mV"}
